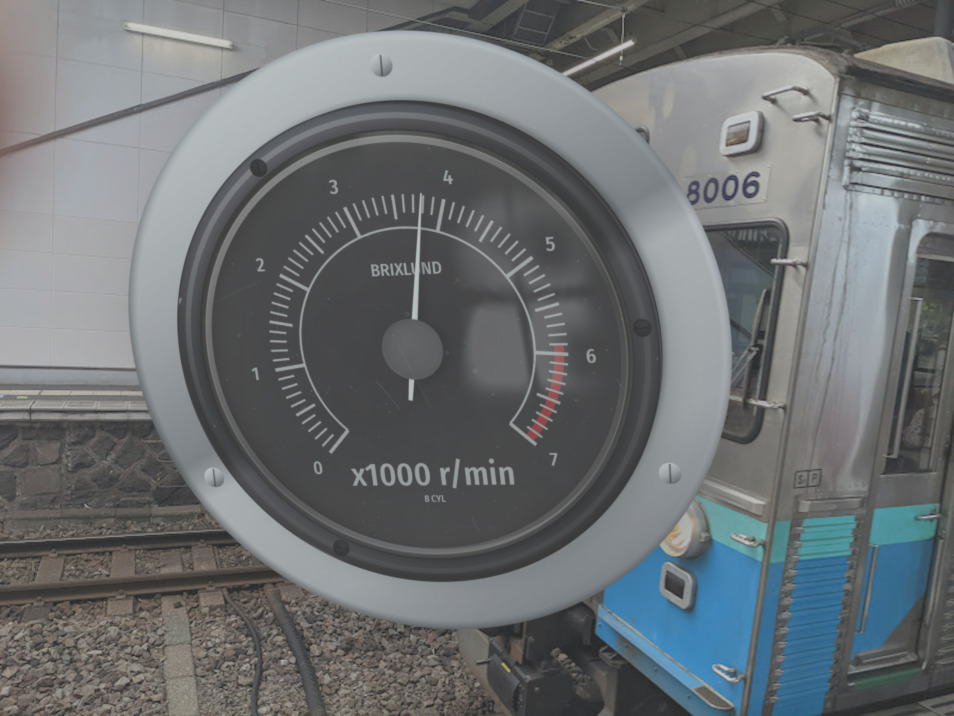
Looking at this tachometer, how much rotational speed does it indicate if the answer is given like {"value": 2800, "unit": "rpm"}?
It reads {"value": 3800, "unit": "rpm"}
